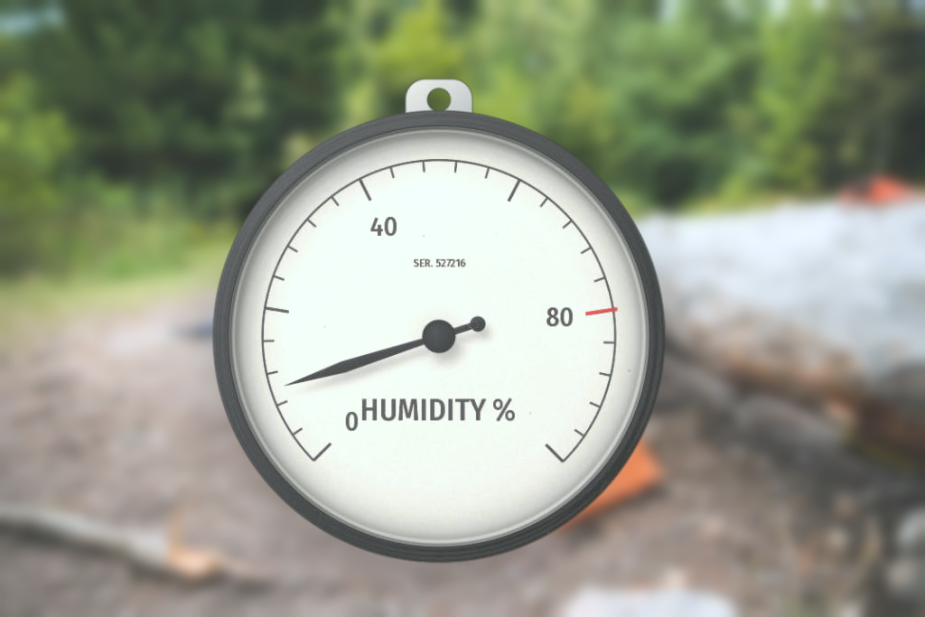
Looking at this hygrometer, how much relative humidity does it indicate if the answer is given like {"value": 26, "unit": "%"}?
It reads {"value": 10, "unit": "%"}
